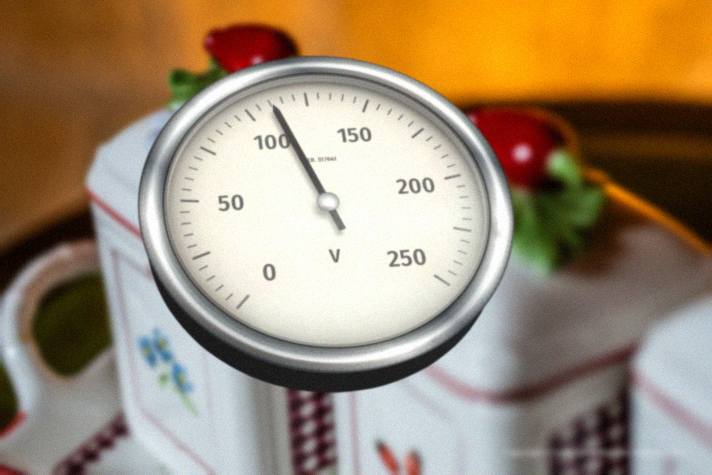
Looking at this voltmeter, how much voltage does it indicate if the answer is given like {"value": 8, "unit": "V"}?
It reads {"value": 110, "unit": "V"}
